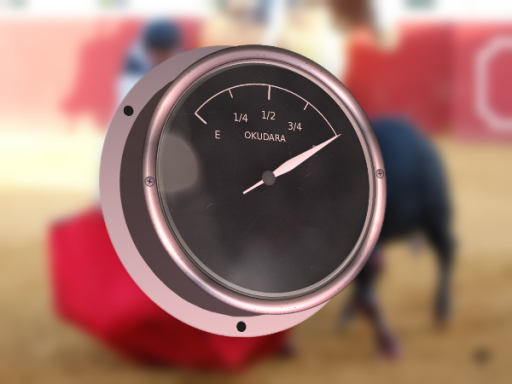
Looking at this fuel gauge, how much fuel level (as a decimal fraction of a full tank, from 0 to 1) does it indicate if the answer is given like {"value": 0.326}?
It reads {"value": 1}
